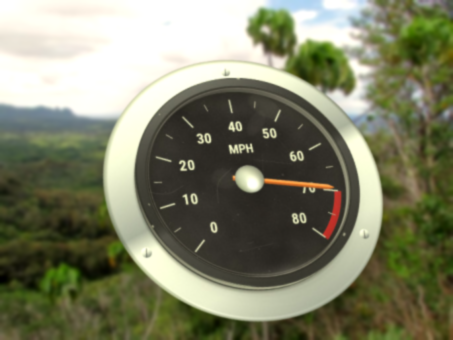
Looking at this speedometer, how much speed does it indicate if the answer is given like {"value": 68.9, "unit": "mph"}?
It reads {"value": 70, "unit": "mph"}
